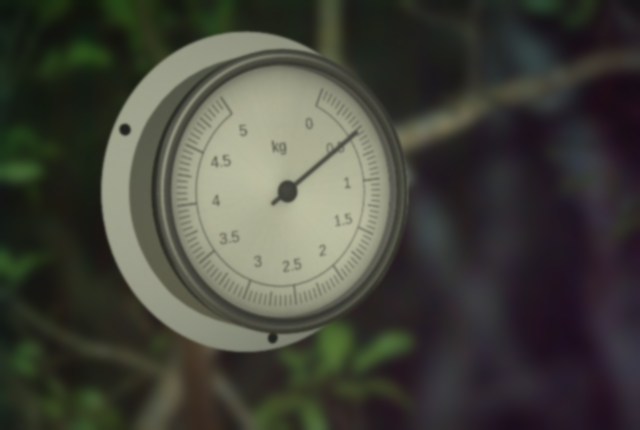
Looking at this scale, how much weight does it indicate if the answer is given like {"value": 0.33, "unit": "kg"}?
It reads {"value": 0.5, "unit": "kg"}
